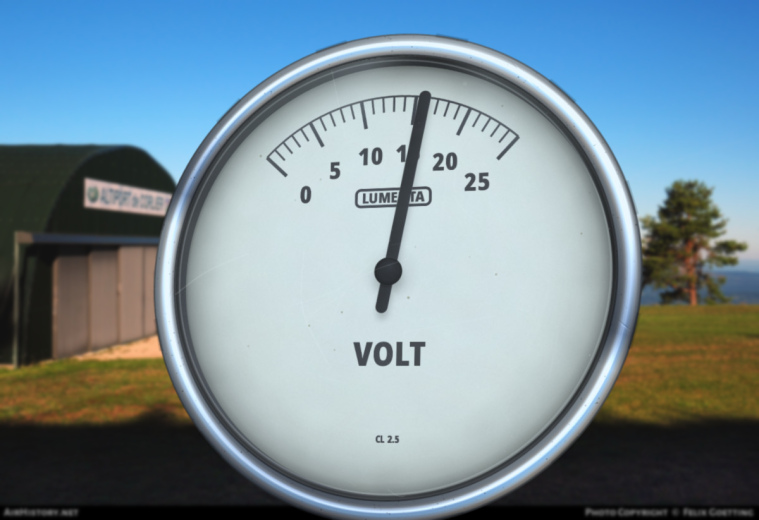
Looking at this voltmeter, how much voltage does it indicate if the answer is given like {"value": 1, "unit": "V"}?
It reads {"value": 16, "unit": "V"}
